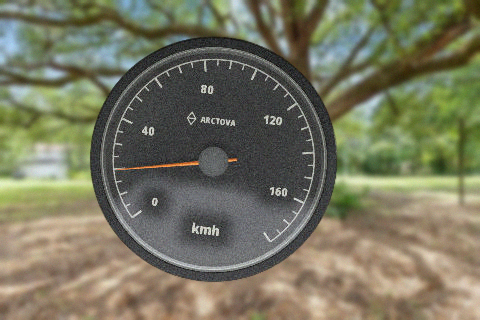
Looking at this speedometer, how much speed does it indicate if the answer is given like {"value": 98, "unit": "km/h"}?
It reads {"value": 20, "unit": "km/h"}
